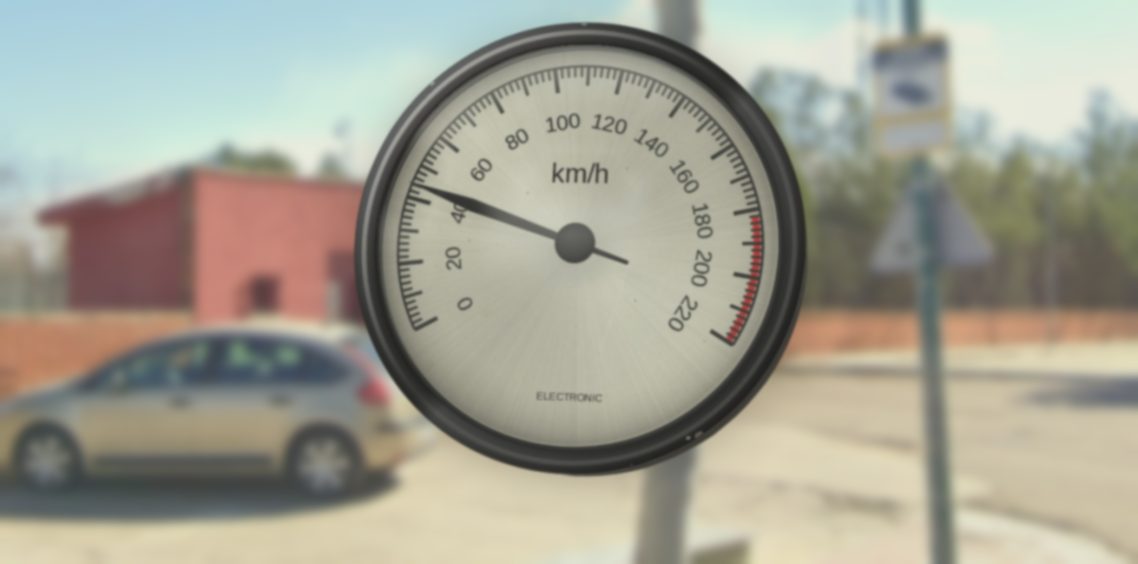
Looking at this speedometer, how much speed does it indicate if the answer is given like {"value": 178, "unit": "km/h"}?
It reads {"value": 44, "unit": "km/h"}
